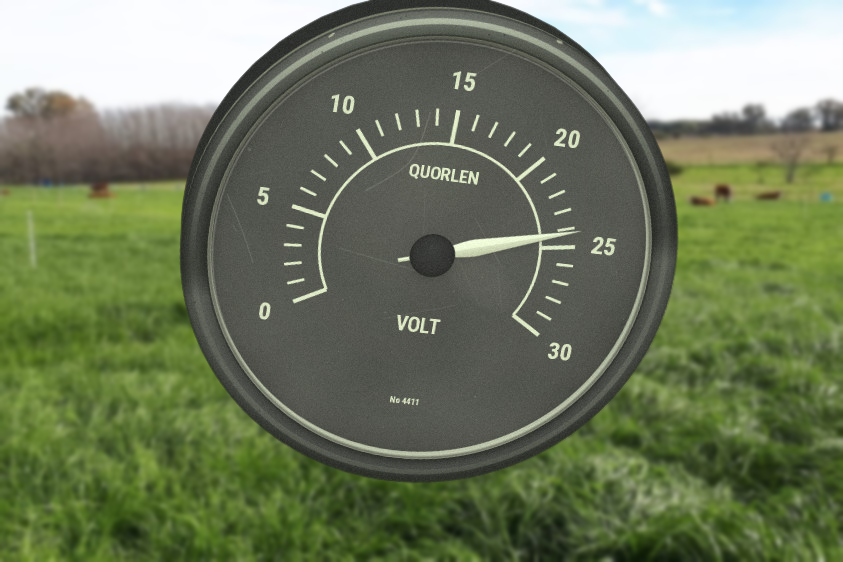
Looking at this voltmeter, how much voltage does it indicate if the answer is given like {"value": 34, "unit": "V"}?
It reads {"value": 24, "unit": "V"}
